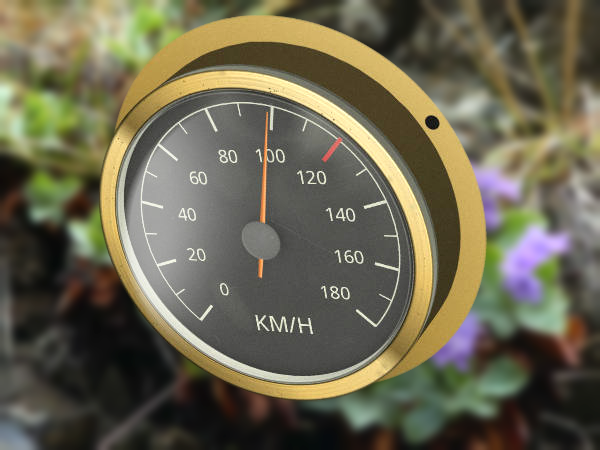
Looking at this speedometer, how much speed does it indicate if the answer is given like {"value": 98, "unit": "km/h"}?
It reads {"value": 100, "unit": "km/h"}
